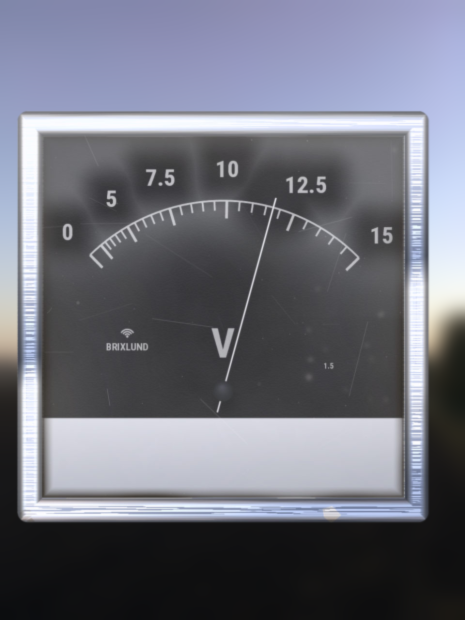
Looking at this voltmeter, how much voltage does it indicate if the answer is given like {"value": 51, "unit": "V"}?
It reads {"value": 11.75, "unit": "V"}
